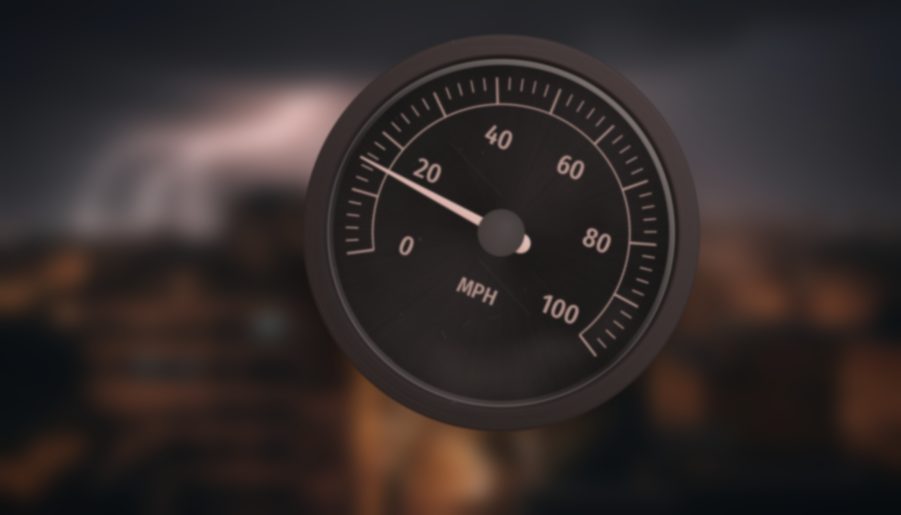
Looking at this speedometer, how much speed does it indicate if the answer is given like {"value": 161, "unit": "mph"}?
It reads {"value": 15, "unit": "mph"}
